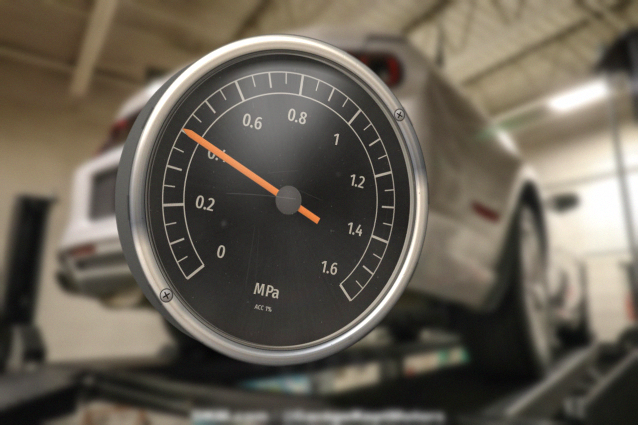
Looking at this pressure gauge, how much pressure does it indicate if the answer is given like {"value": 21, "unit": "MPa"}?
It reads {"value": 0.4, "unit": "MPa"}
